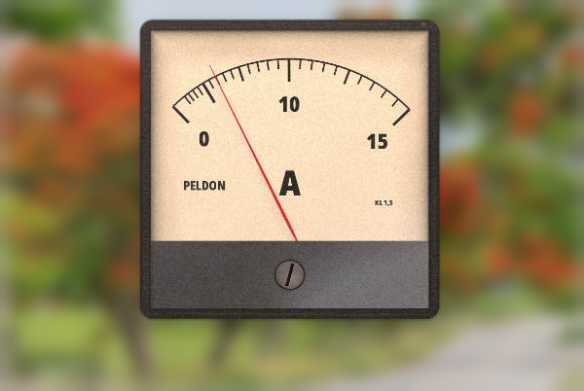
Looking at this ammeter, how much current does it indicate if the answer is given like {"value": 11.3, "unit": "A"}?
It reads {"value": 6, "unit": "A"}
